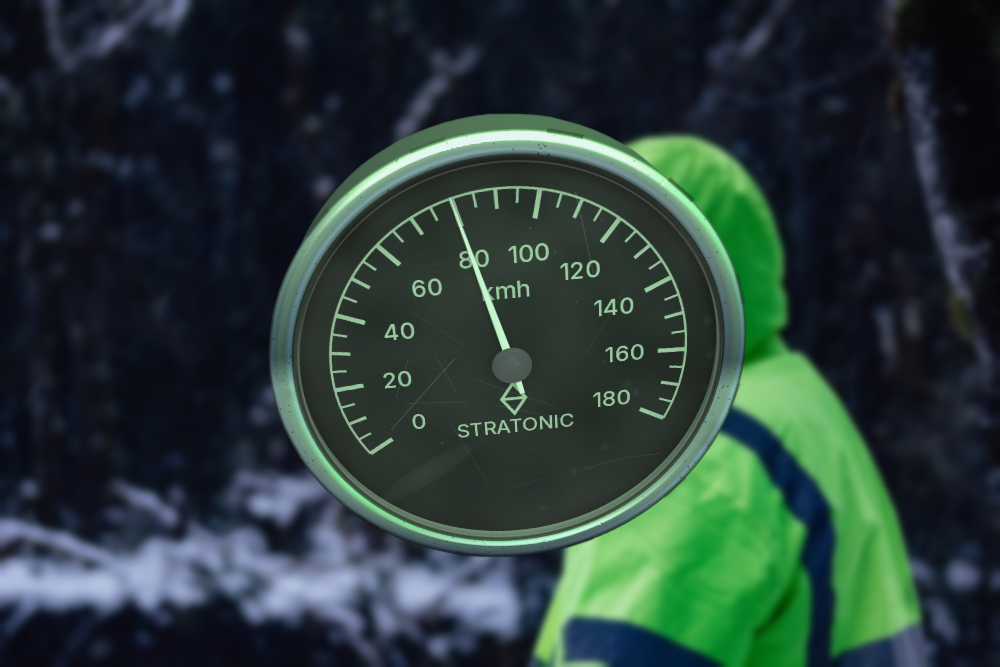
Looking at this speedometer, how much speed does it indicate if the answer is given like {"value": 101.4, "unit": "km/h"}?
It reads {"value": 80, "unit": "km/h"}
